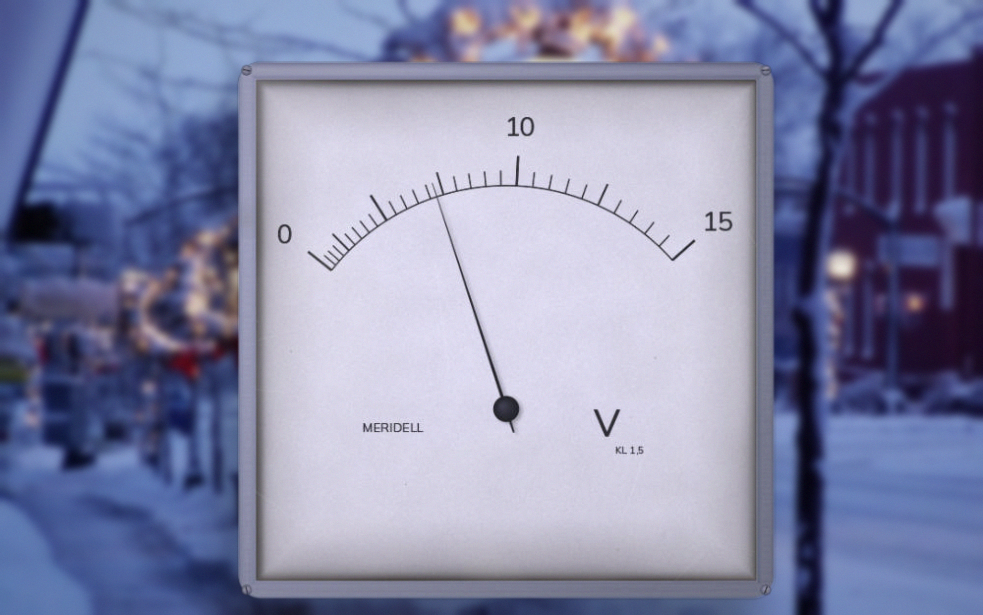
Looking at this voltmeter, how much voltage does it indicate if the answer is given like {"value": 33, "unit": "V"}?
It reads {"value": 7.25, "unit": "V"}
